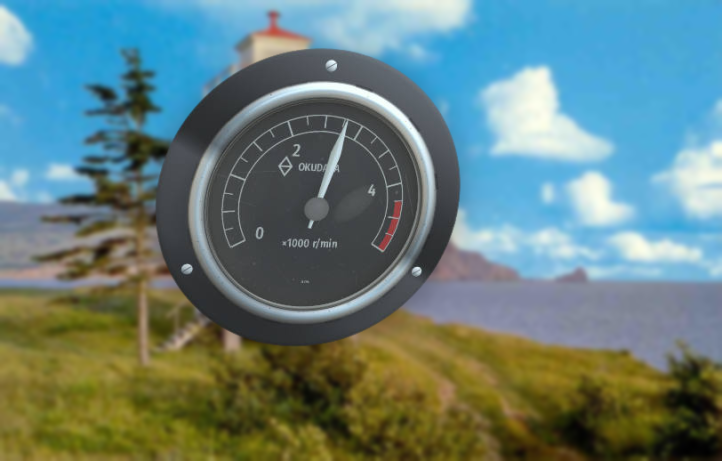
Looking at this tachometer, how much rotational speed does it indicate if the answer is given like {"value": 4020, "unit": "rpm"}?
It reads {"value": 2750, "unit": "rpm"}
